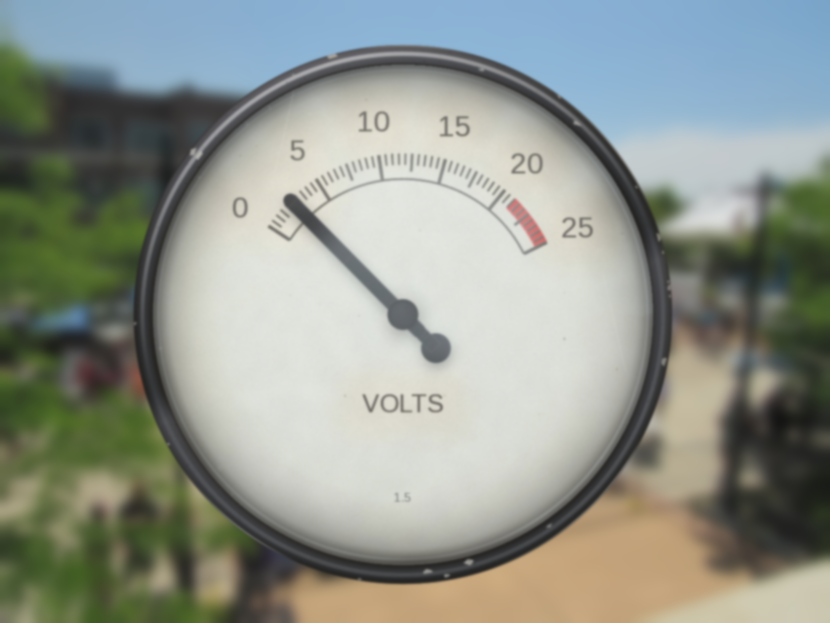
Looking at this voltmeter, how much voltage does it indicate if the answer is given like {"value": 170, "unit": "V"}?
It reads {"value": 2.5, "unit": "V"}
